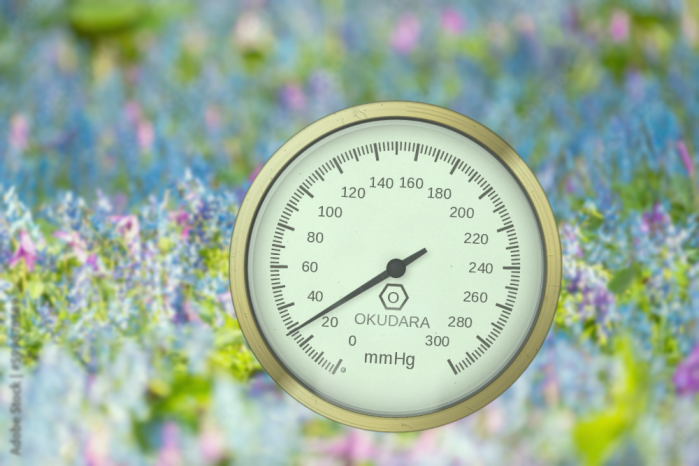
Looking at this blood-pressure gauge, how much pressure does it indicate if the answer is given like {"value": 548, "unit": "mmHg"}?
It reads {"value": 28, "unit": "mmHg"}
